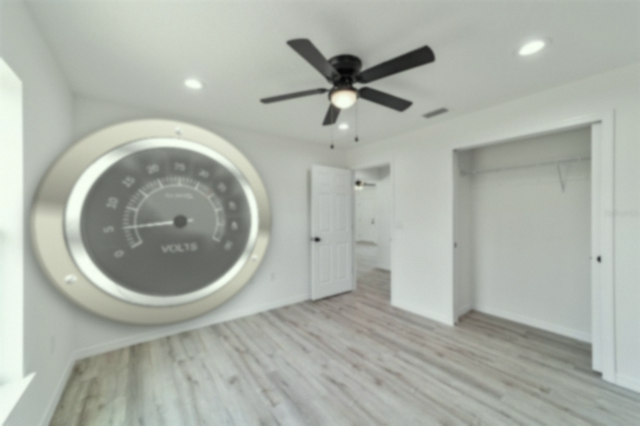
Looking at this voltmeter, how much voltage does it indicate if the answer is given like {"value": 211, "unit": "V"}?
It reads {"value": 5, "unit": "V"}
